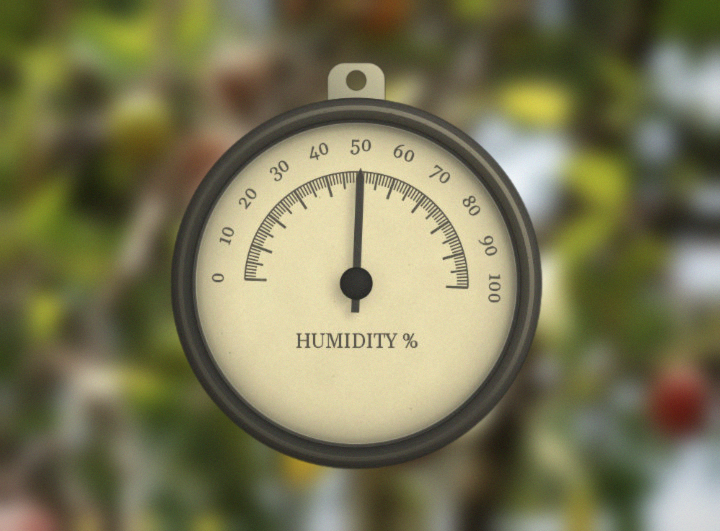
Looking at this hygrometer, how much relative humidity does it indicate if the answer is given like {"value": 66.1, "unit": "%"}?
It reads {"value": 50, "unit": "%"}
